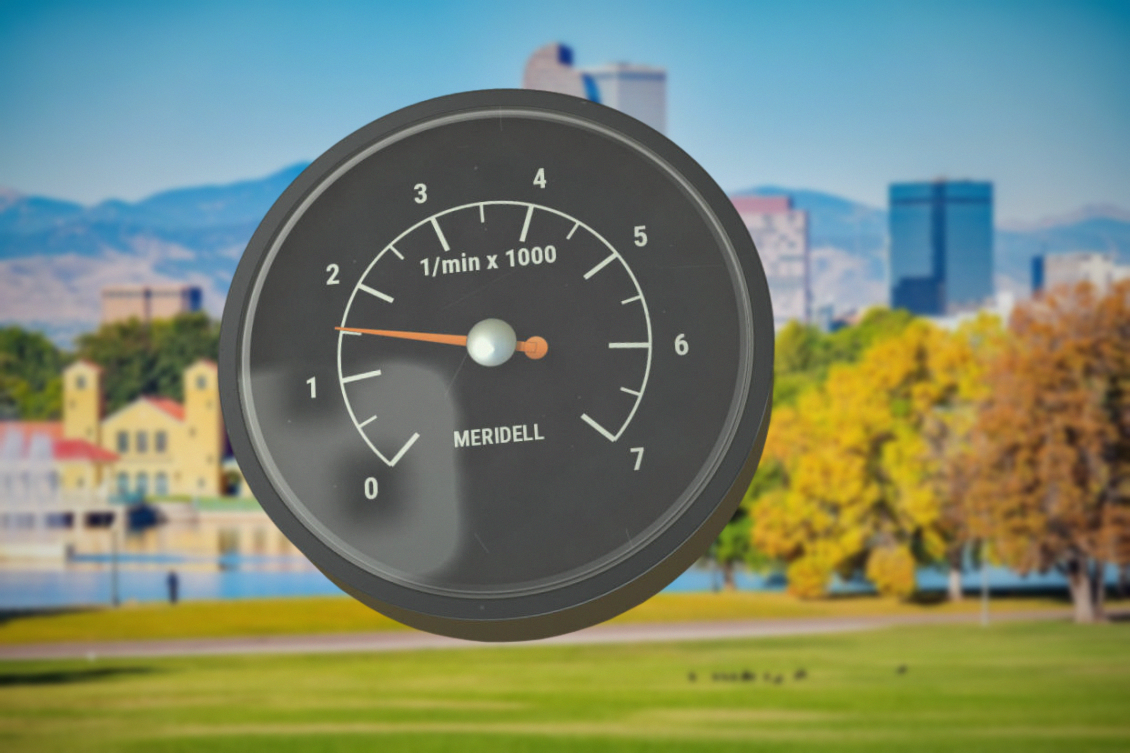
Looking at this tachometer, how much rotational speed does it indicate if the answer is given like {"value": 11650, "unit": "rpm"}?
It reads {"value": 1500, "unit": "rpm"}
